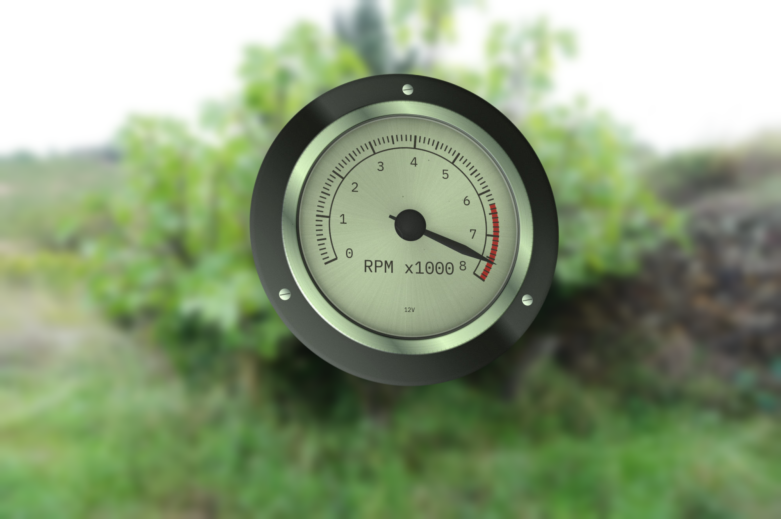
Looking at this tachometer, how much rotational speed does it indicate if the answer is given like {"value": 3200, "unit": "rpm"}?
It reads {"value": 7600, "unit": "rpm"}
